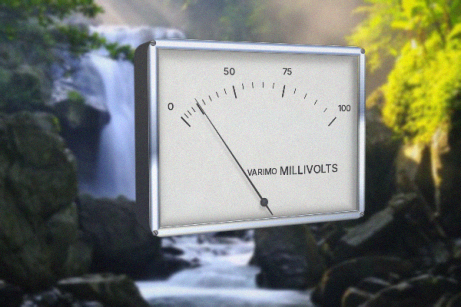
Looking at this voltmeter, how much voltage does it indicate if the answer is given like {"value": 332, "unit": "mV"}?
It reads {"value": 25, "unit": "mV"}
